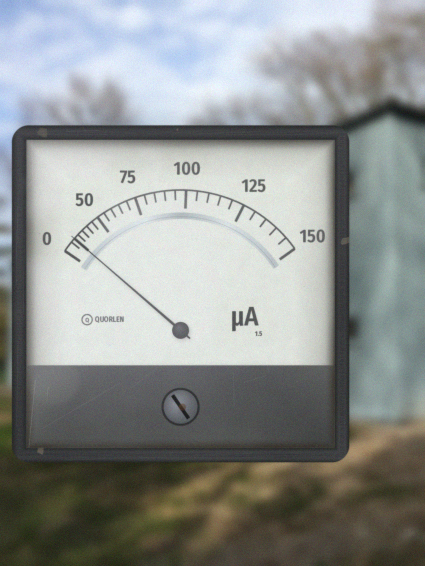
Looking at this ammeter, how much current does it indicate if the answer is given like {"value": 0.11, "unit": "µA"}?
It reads {"value": 25, "unit": "µA"}
